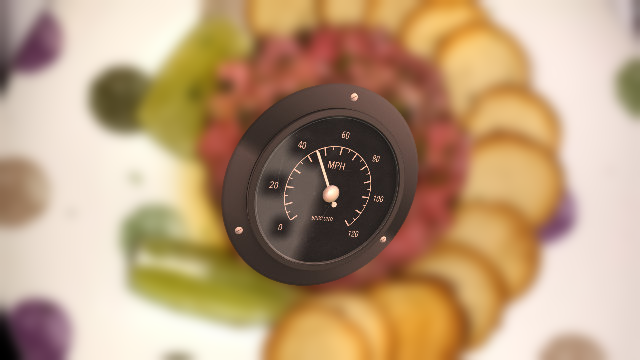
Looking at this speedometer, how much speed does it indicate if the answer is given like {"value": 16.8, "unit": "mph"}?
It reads {"value": 45, "unit": "mph"}
